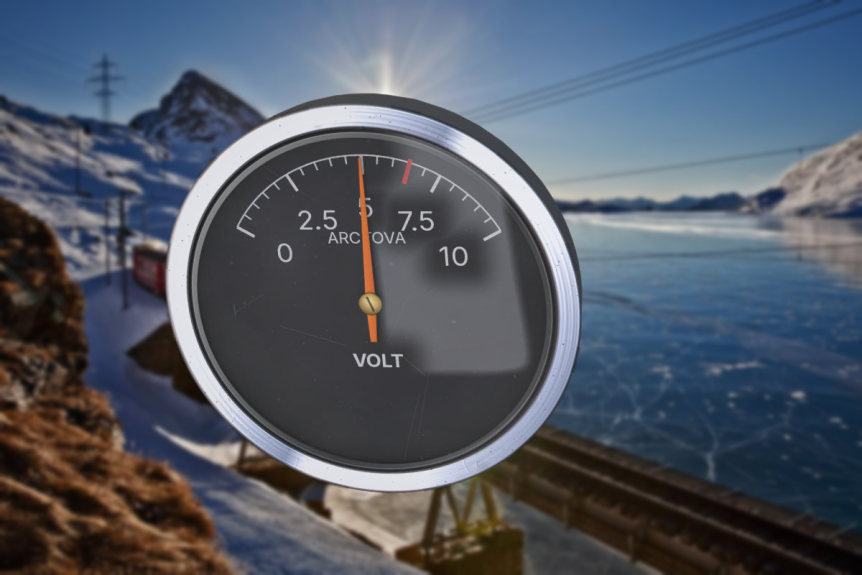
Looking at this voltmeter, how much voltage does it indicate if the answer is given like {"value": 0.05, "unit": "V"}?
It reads {"value": 5, "unit": "V"}
